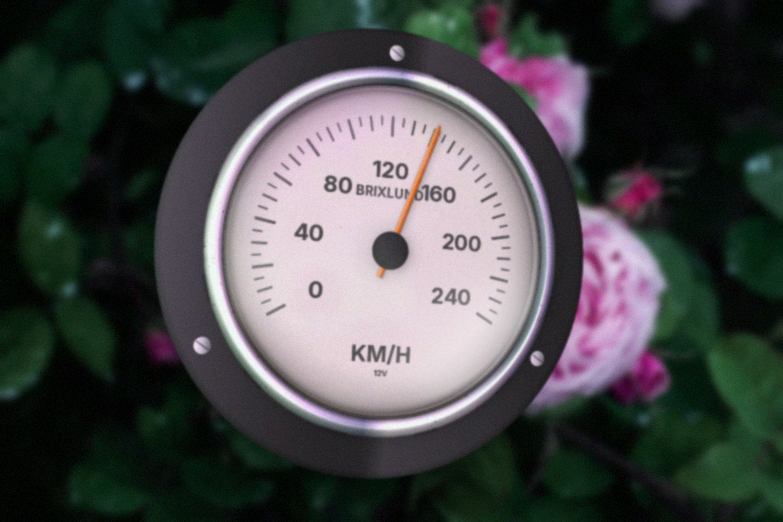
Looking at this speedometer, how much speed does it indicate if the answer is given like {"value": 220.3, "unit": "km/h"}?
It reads {"value": 140, "unit": "km/h"}
